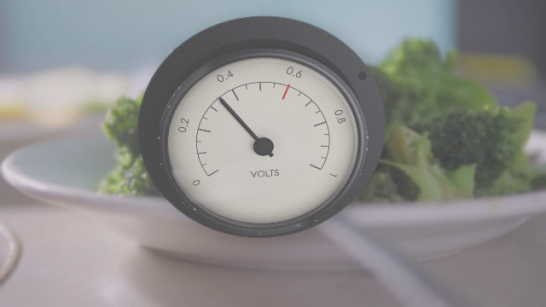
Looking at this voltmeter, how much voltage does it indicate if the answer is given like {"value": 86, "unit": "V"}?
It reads {"value": 0.35, "unit": "V"}
